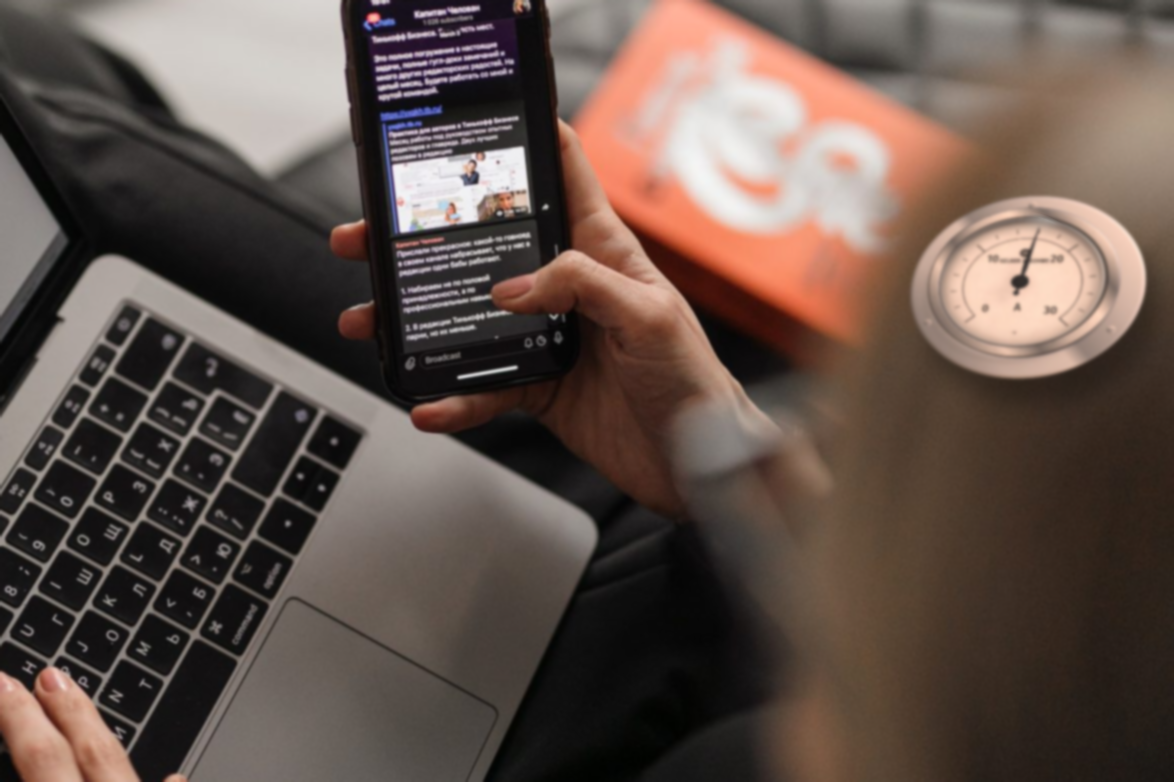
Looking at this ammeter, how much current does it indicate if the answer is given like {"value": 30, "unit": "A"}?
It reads {"value": 16, "unit": "A"}
